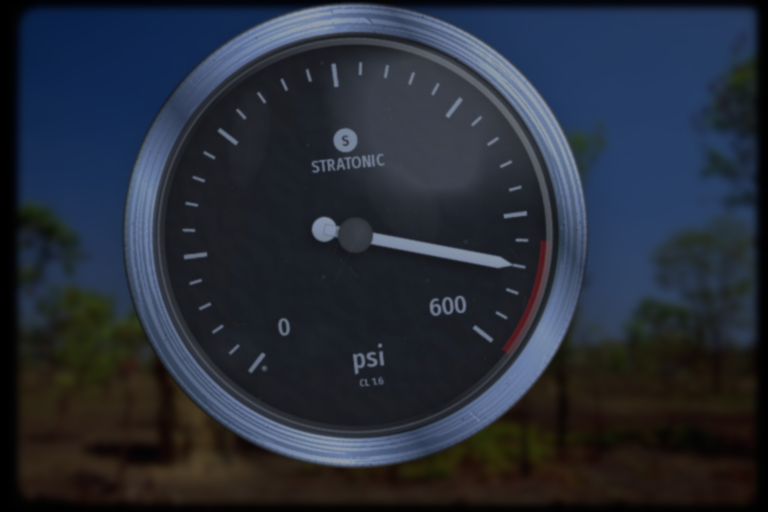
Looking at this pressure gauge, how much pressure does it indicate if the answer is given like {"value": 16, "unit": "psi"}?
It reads {"value": 540, "unit": "psi"}
